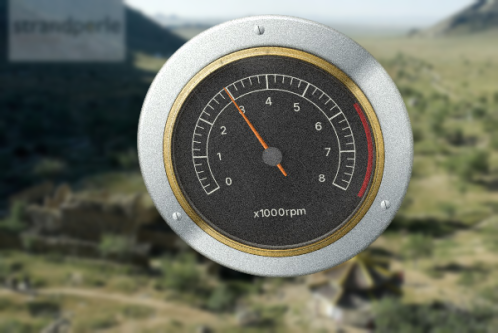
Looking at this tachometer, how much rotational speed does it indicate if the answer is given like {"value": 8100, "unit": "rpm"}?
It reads {"value": 3000, "unit": "rpm"}
